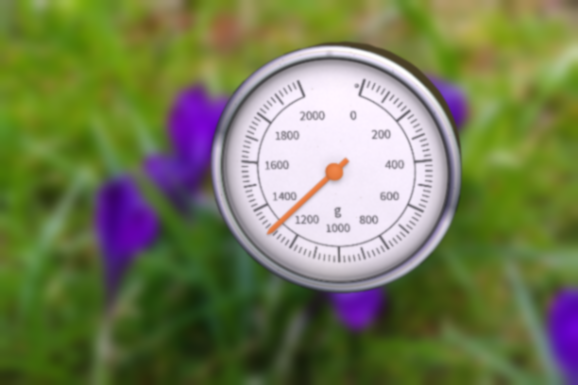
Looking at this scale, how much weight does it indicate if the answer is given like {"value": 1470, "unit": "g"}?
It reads {"value": 1300, "unit": "g"}
